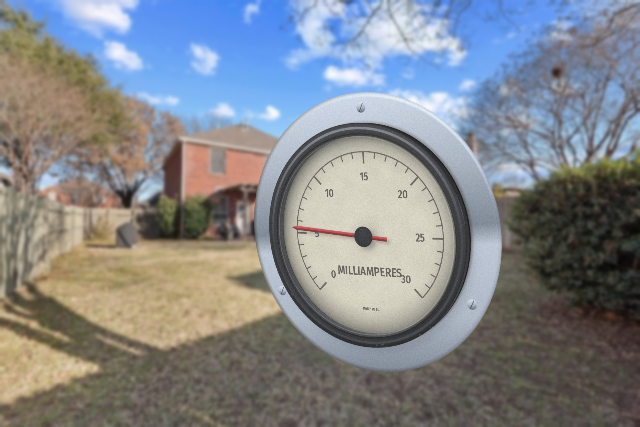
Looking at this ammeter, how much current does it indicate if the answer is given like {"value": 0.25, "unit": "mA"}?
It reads {"value": 5.5, "unit": "mA"}
